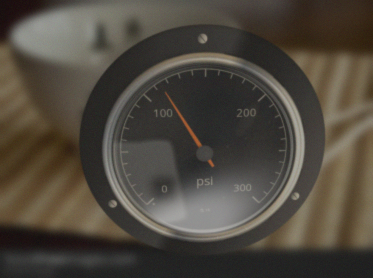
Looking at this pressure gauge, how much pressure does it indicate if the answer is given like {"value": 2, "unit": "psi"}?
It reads {"value": 115, "unit": "psi"}
